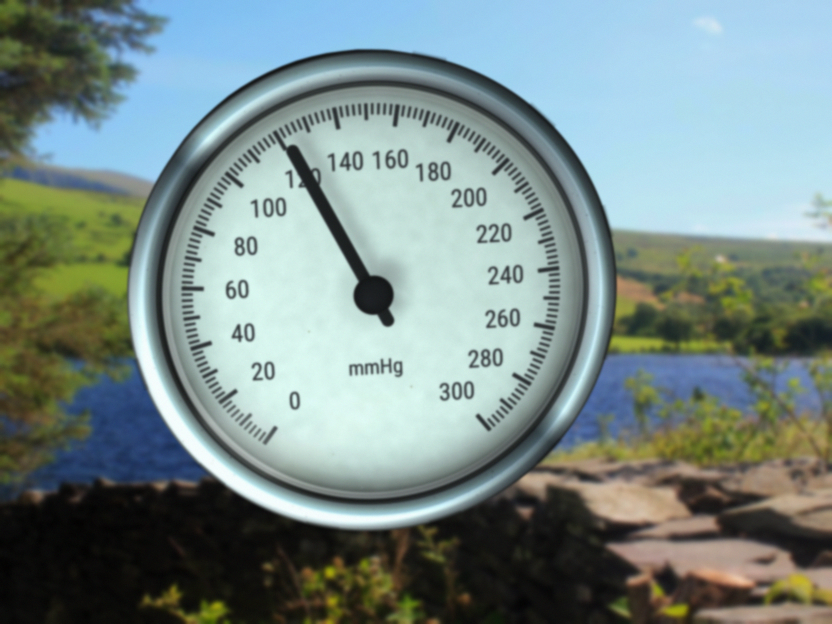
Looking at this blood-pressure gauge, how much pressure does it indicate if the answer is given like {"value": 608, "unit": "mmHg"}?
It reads {"value": 122, "unit": "mmHg"}
